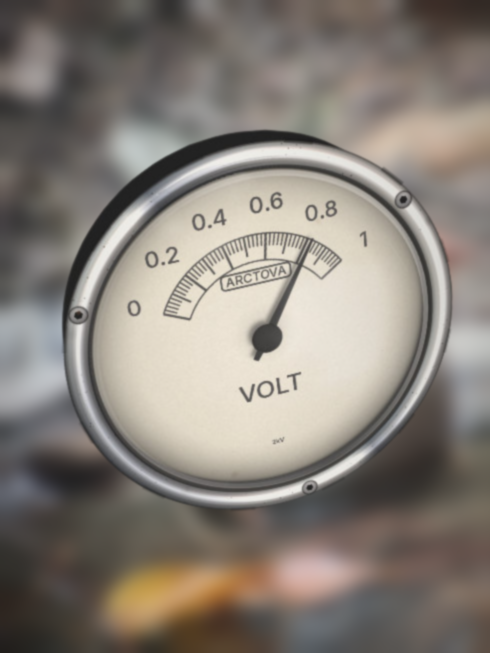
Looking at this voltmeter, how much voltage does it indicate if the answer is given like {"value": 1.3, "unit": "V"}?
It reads {"value": 0.8, "unit": "V"}
